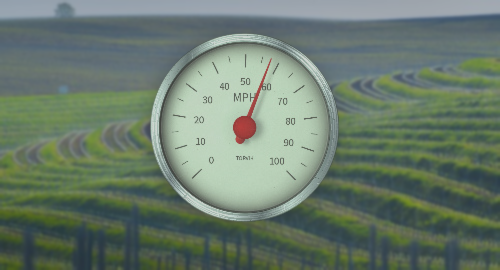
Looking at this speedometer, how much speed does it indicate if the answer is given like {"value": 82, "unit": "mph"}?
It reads {"value": 57.5, "unit": "mph"}
